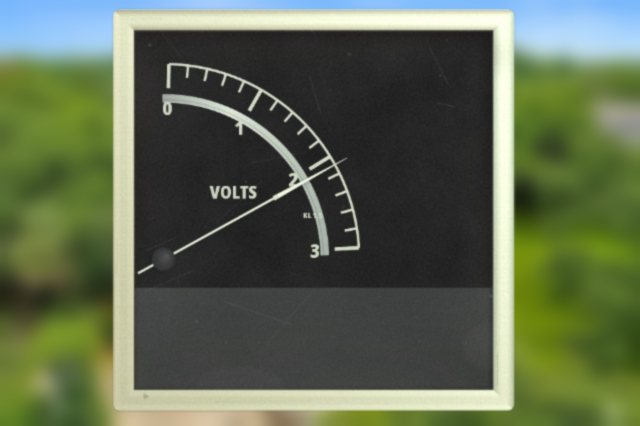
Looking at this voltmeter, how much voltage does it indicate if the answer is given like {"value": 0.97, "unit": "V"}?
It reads {"value": 2.1, "unit": "V"}
